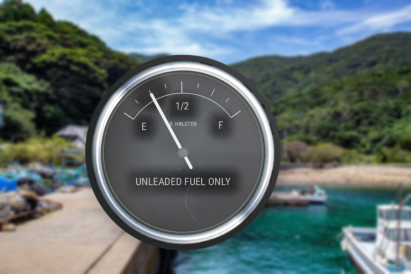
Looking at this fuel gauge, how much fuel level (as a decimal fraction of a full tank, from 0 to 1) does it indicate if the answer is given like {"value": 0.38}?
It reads {"value": 0.25}
